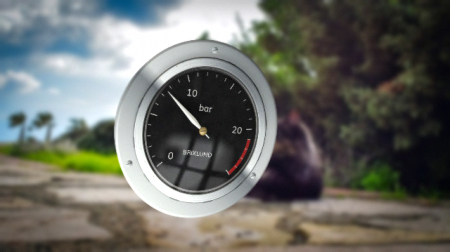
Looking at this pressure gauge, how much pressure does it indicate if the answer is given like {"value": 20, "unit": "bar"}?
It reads {"value": 7.5, "unit": "bar"}
